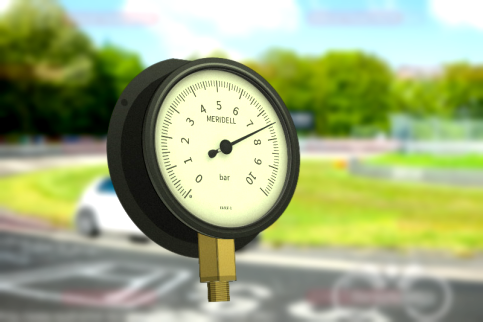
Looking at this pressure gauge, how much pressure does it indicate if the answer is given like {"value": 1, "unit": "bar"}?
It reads {"value": 7.5, "unit": "bar"}
